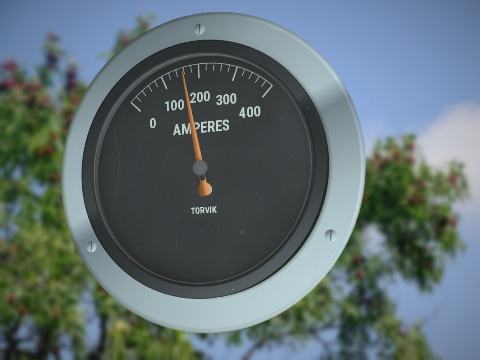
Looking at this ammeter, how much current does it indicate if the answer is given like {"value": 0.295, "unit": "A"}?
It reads {"value": 160, "unit": "A"}
